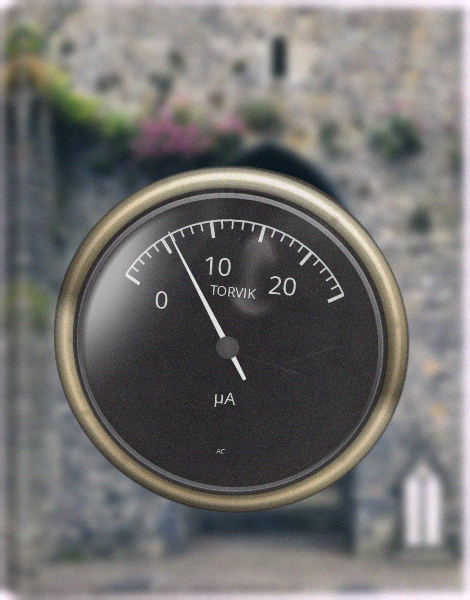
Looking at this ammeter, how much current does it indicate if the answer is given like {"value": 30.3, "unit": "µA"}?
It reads {"value": 6, "unit": "µA"}
